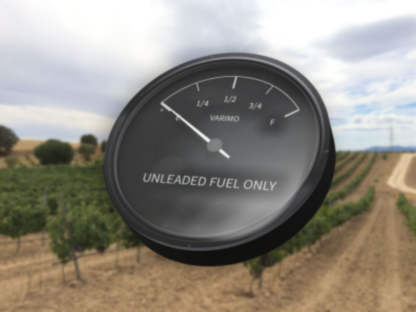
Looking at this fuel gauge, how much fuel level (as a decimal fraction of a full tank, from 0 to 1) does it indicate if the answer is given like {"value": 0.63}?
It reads {"value": 0}
